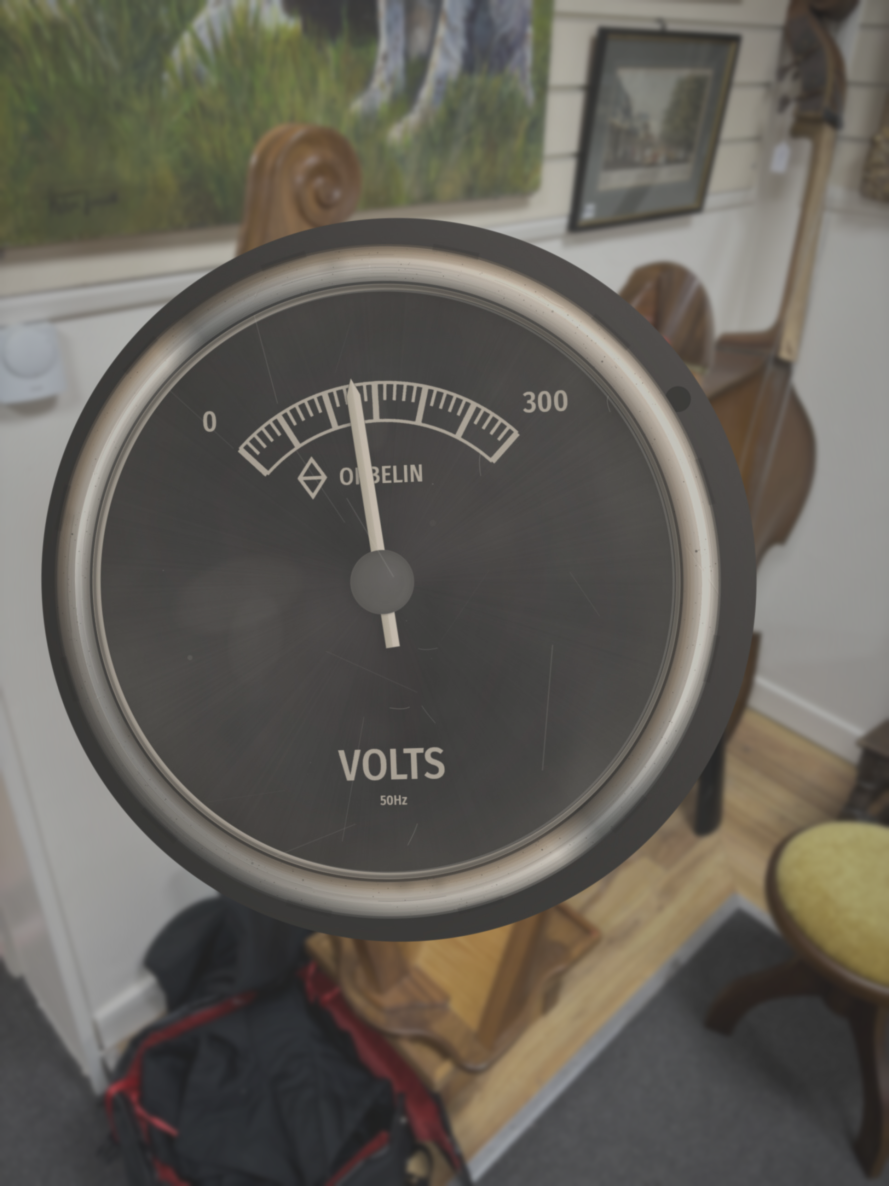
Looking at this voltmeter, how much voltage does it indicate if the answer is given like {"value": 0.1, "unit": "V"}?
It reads {"value": 130, "unit": "V"}
